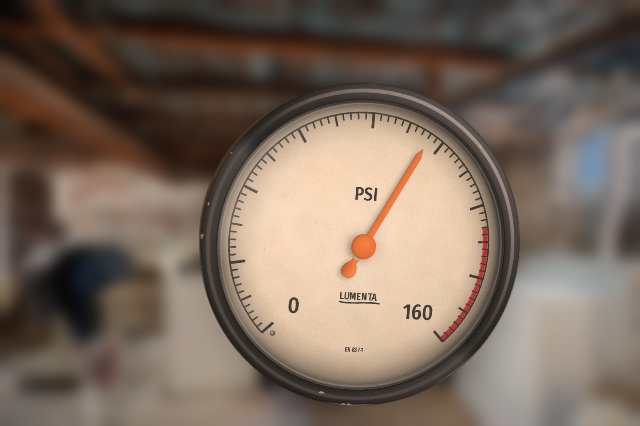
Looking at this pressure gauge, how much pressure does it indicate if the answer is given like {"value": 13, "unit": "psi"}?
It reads {"value": 96, "unit": "psi"}
